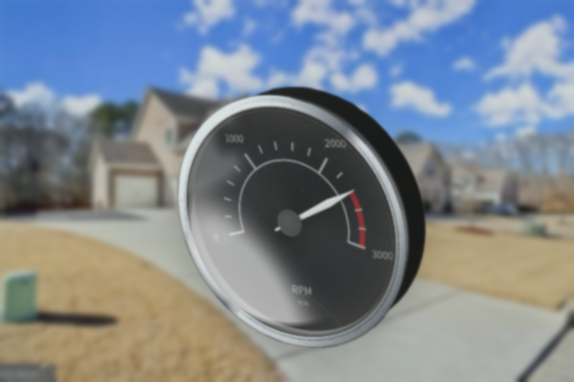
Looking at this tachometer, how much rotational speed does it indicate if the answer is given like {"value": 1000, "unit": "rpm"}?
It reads {"value": 2400, "unit": "rpm"}
